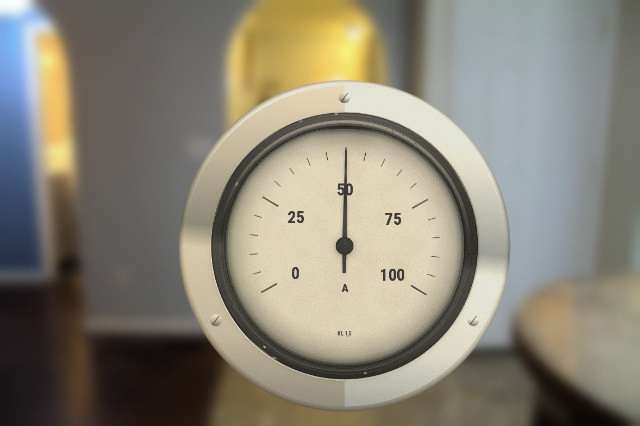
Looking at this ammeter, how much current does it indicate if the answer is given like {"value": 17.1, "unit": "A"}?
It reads {"value": 50, "unit": "A"}
